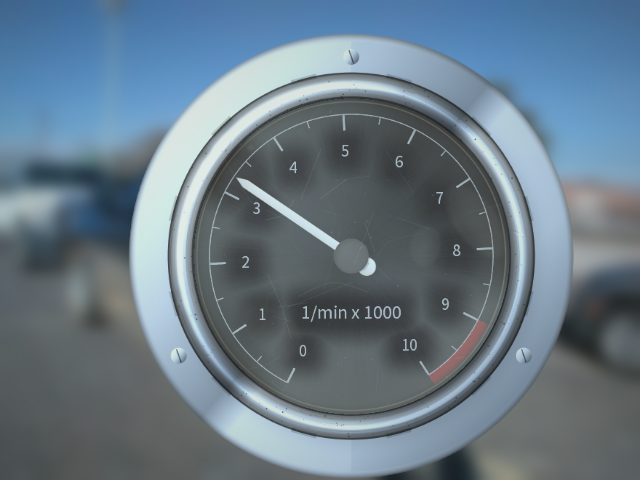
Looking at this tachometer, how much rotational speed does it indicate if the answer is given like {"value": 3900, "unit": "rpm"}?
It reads {"value": 3250, "unit": "rpm"}
